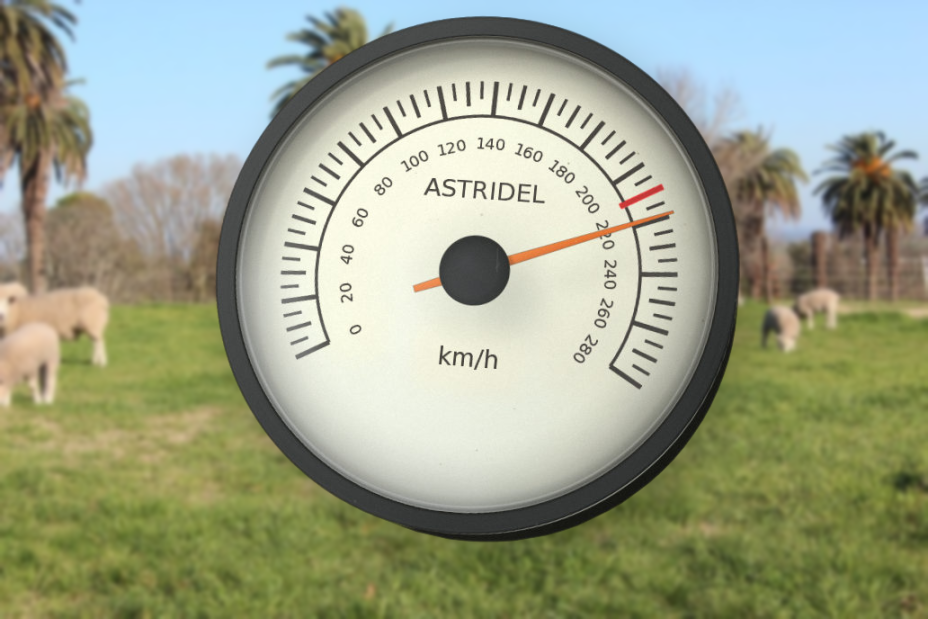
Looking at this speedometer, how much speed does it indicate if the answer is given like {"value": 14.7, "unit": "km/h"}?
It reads {"value": 220, "unit": "km/h"}
